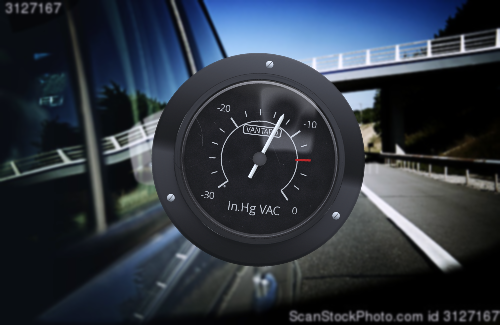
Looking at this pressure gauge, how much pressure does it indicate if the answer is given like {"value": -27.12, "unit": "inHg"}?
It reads {"value": -13, "unit": "inHg"}
